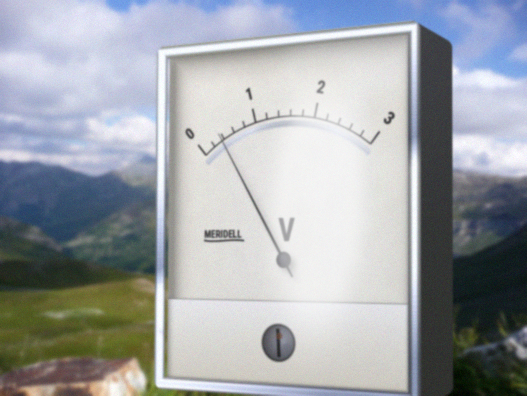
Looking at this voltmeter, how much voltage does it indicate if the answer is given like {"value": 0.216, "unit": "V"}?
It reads {"value": 0.4, "unit": "V"}
